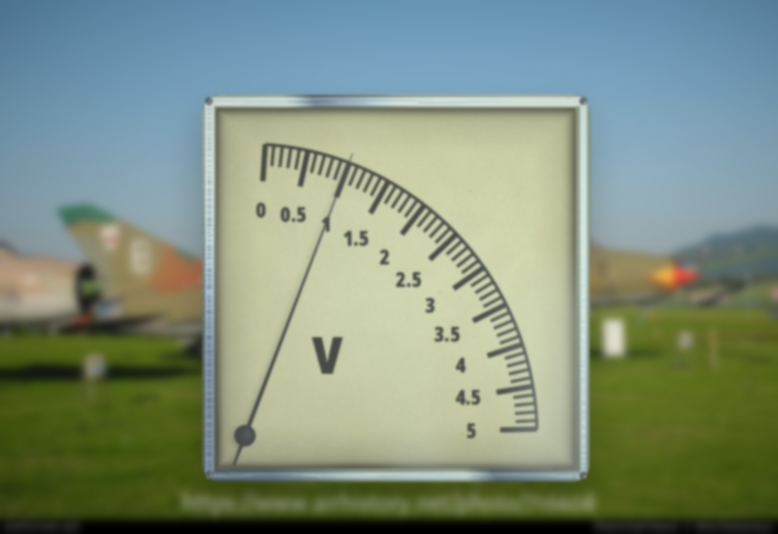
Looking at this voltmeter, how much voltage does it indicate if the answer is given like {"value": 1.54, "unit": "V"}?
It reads {"value": 1, "unit": "V"}
